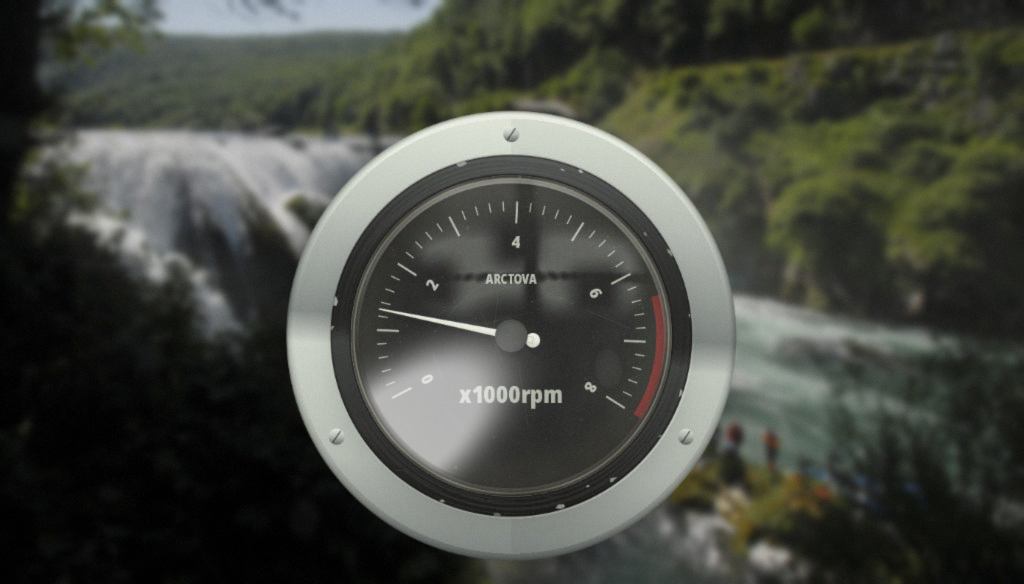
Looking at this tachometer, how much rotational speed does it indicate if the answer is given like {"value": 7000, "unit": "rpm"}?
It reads {"value": 1300, "unit": "rpm"}
